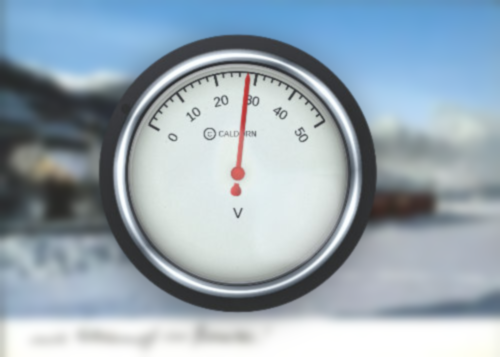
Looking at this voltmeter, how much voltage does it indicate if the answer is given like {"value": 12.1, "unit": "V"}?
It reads {"value": 28, "unit": "V"}
